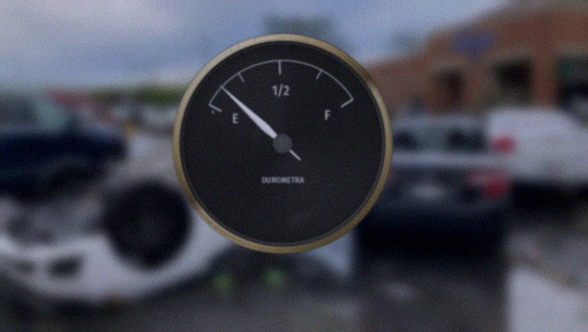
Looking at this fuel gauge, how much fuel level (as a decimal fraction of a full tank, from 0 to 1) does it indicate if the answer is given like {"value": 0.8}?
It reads {"value": 0.125}
